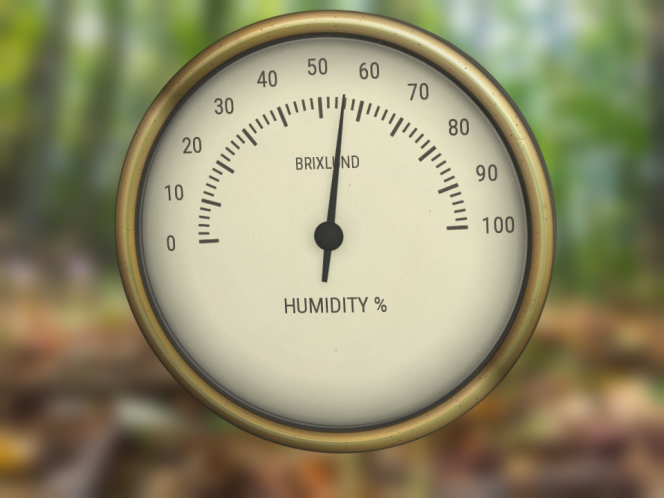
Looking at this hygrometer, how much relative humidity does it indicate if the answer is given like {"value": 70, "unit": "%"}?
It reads {"value": 56, "unit": "%"}
